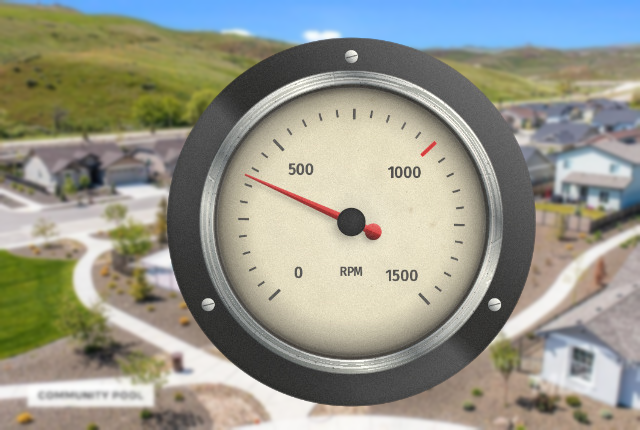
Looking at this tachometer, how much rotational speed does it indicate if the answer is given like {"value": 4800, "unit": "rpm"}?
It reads {"value": 375, "unit": "rpm"}
